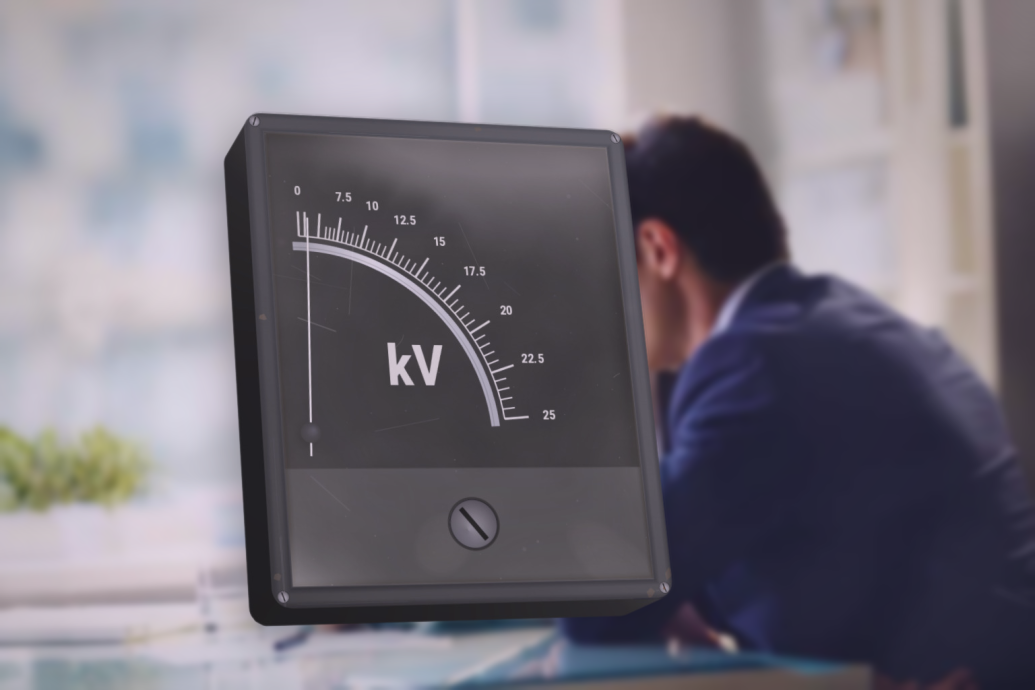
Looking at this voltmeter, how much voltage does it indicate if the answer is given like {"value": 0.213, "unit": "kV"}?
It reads {"value": 2.5, "unit": "kV"}
